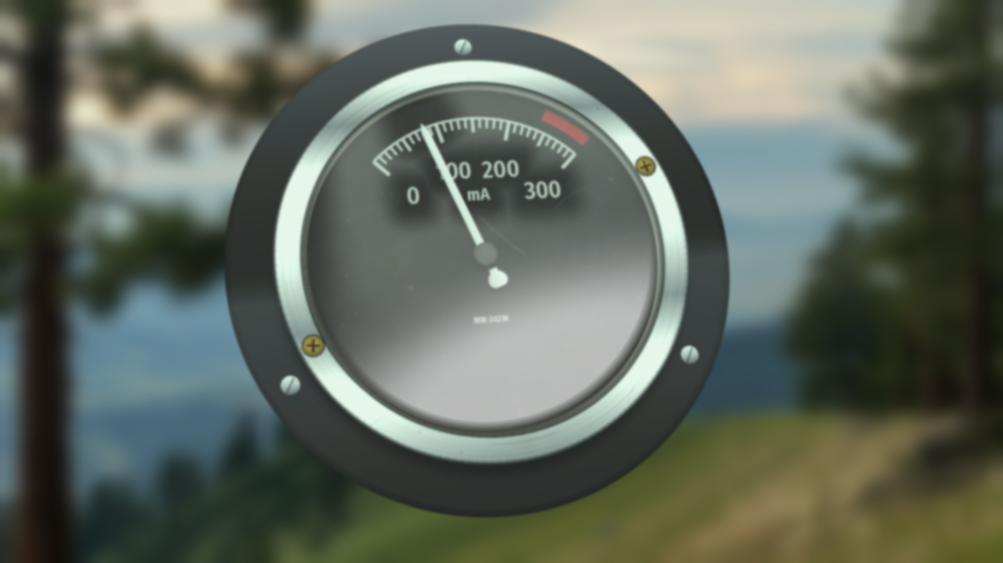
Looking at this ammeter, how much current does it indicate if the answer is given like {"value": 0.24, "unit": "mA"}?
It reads {"value": 80, "unit": "mA"}
